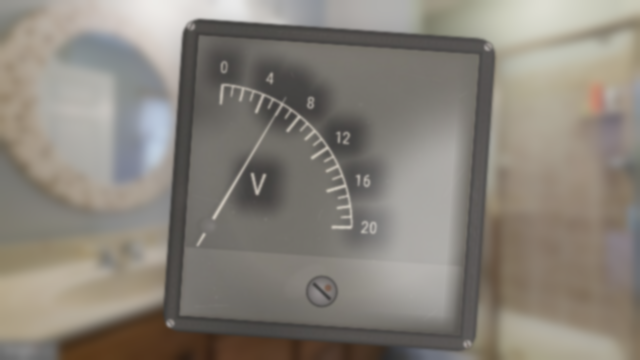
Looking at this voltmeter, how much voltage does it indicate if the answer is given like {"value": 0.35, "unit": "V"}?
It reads {"value": 6, "unit": "V"}
